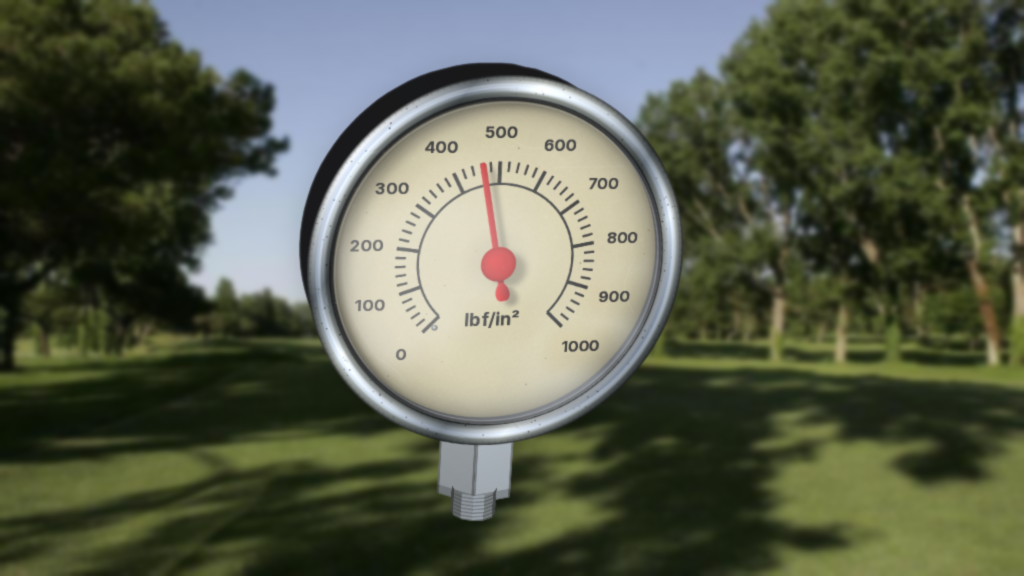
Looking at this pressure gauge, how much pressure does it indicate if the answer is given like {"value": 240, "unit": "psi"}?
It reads {"value": 460, "unit": "psi"}
